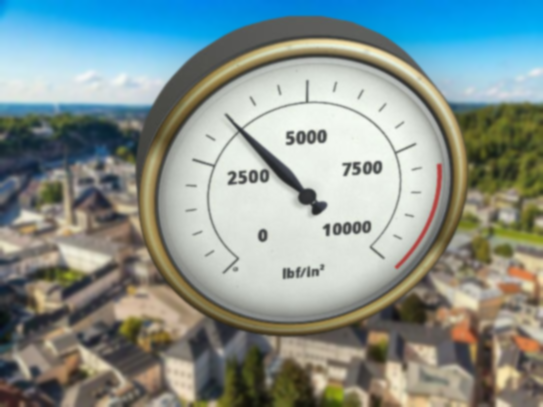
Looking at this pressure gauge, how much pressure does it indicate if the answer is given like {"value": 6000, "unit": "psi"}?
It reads {"value": 3500, "unit": "psi"}
